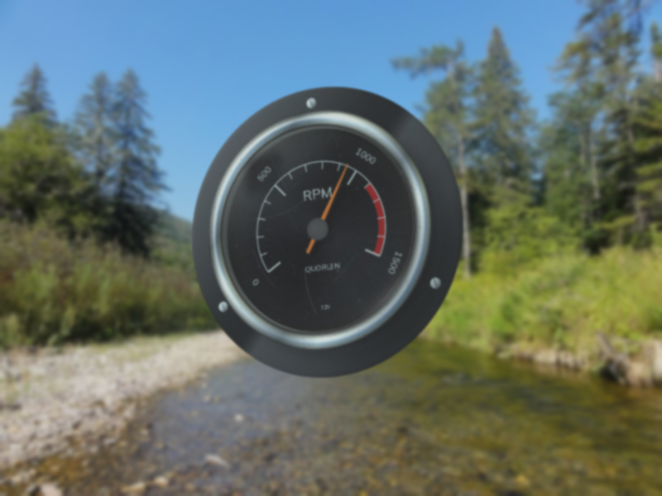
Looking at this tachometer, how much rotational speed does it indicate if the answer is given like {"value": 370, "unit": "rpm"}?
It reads {"value": 950, "unit": "rpm"}
